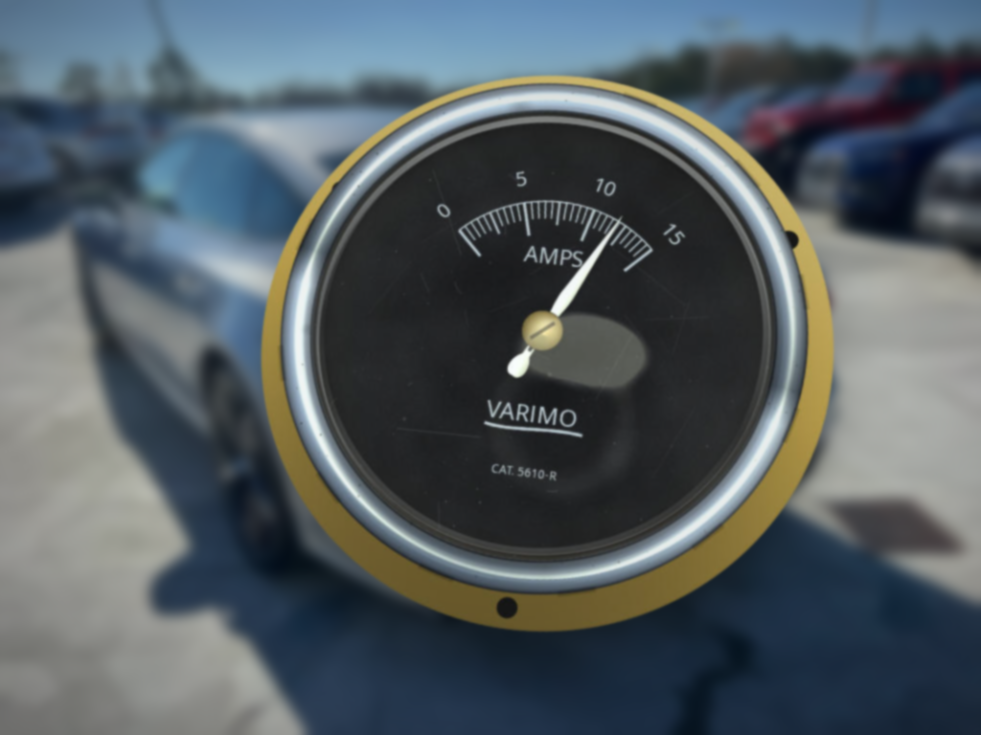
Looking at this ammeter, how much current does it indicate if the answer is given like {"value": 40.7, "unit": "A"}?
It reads {"value": 12, "unit": "A"}
